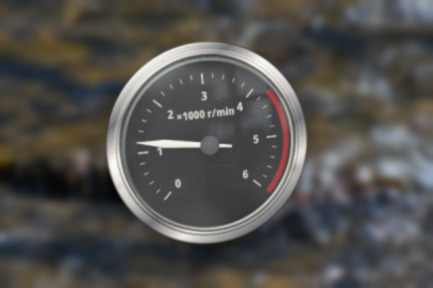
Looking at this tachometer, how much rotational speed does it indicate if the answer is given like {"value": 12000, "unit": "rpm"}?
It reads {"value": 1200, "unit": "rpm"}
